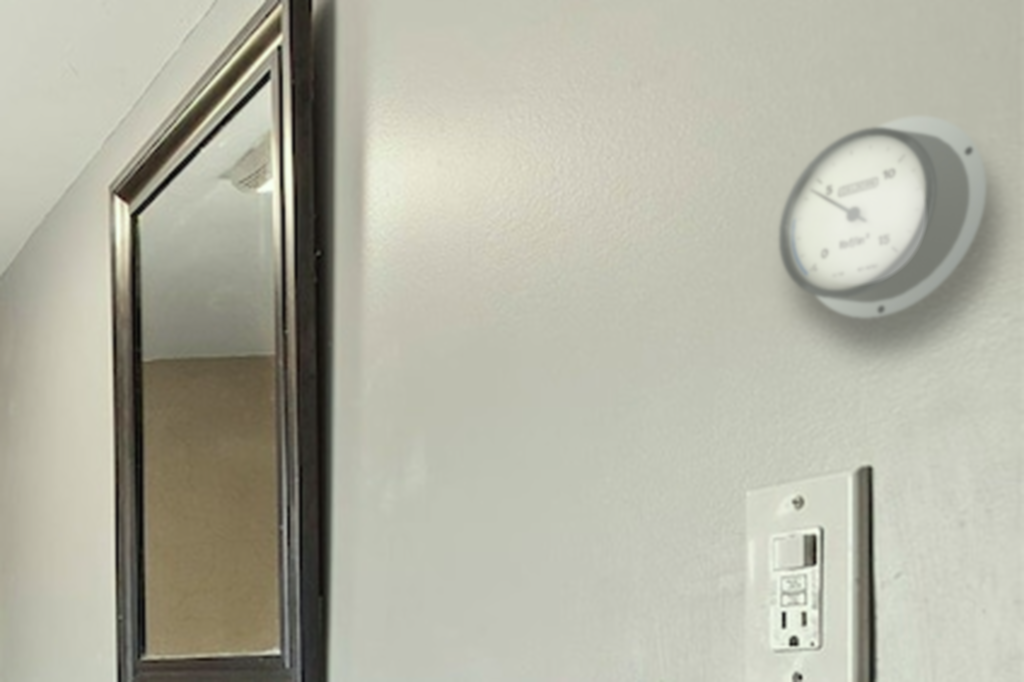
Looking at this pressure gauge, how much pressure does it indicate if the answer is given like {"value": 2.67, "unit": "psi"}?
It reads {"value": 4.5, "unit": "psi"}
